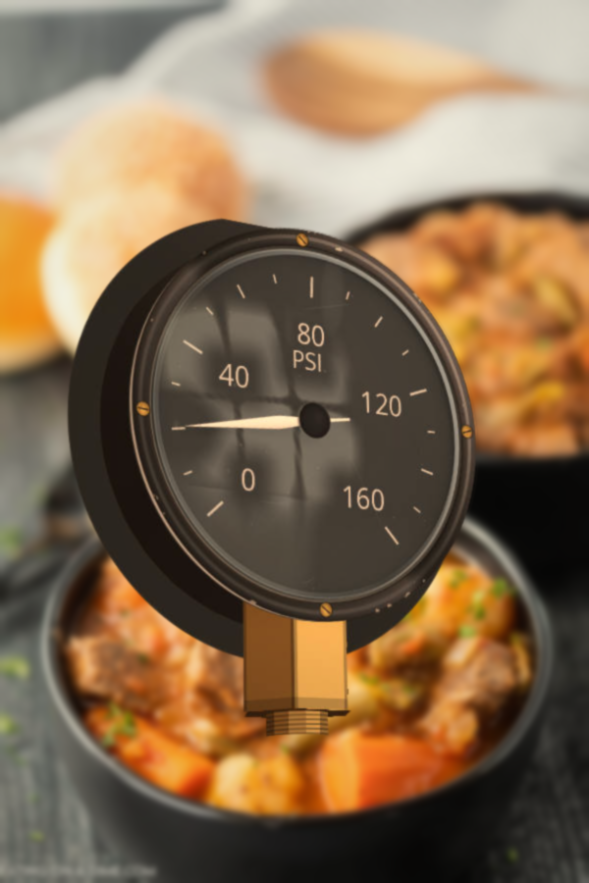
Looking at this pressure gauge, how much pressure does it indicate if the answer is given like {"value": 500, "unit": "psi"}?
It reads {"value": 20, "unit": "psi"}
